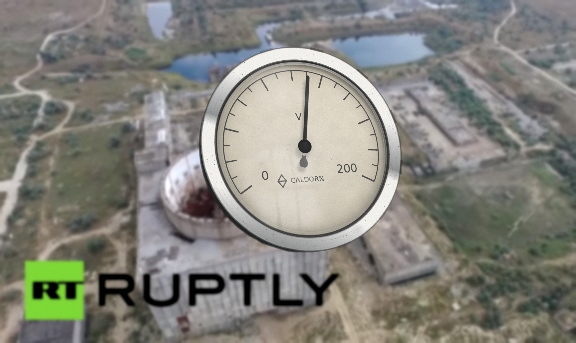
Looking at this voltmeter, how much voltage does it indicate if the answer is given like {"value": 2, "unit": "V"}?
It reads {"value": 110, "unit": "V"}
